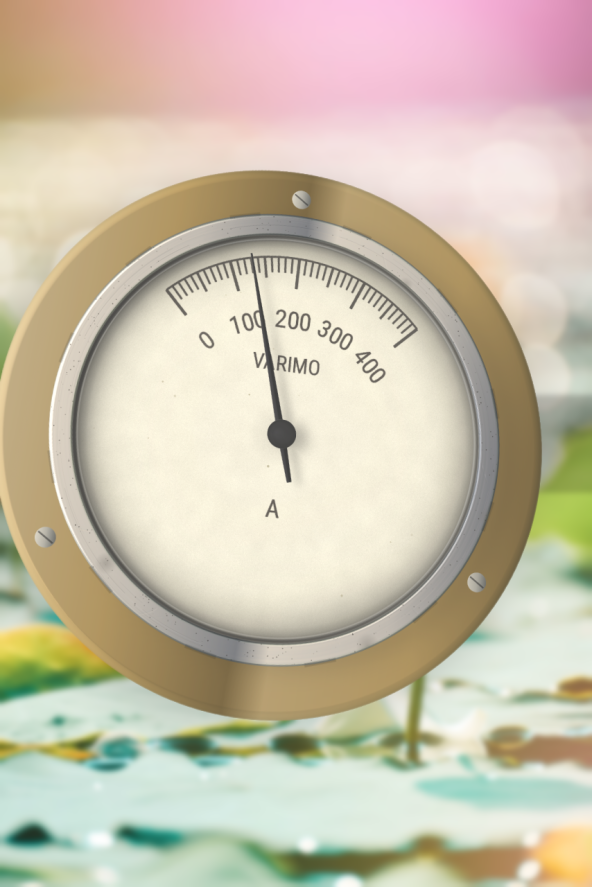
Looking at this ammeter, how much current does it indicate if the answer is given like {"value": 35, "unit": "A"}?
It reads {"value": 130, "unit": "A"}
